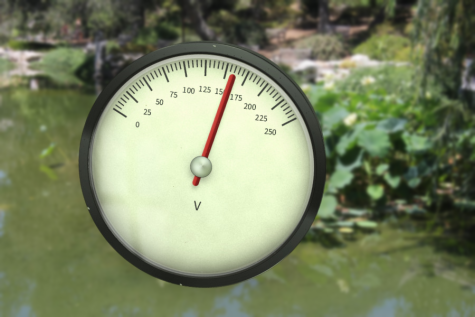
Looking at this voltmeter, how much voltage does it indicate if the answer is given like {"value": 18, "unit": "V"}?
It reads {"value": 160, "unit": "V"}
